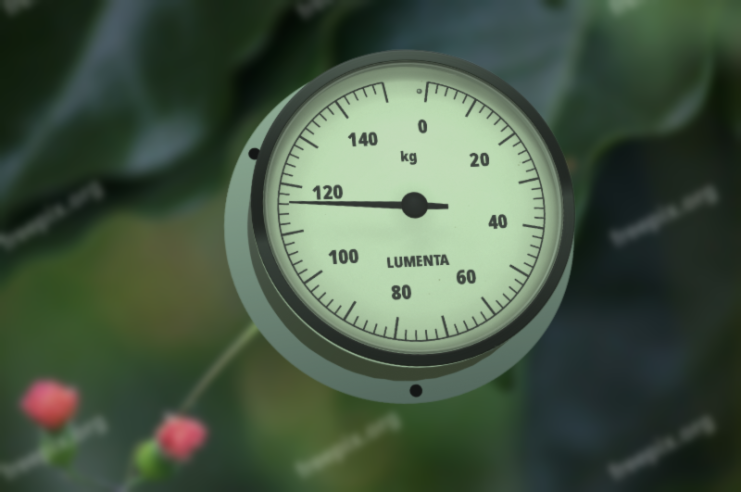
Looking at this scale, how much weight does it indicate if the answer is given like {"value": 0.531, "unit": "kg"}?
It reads {"value": 116, "unit": "kg"}
